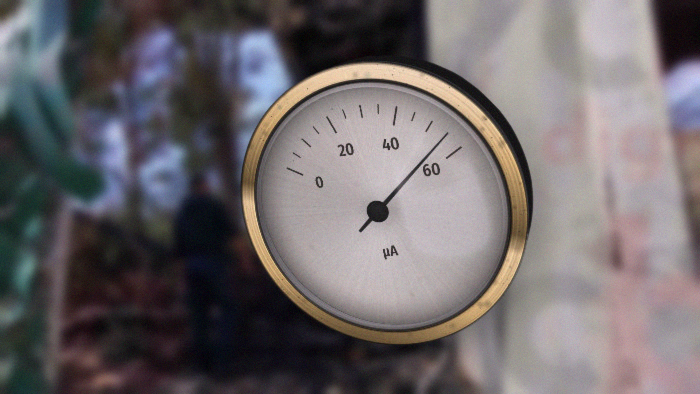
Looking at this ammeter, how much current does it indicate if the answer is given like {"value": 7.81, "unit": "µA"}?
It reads {"value": 55, "unit": "µA"}
